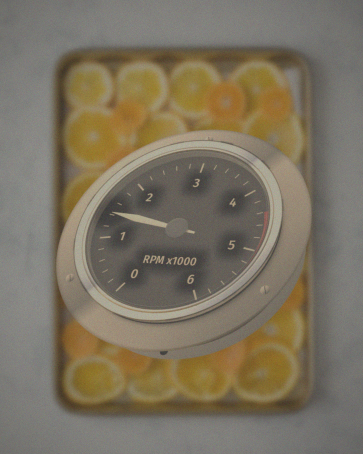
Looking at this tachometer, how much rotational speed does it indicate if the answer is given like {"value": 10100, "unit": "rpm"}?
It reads {"value": 1400, "unit": "rpm"}
